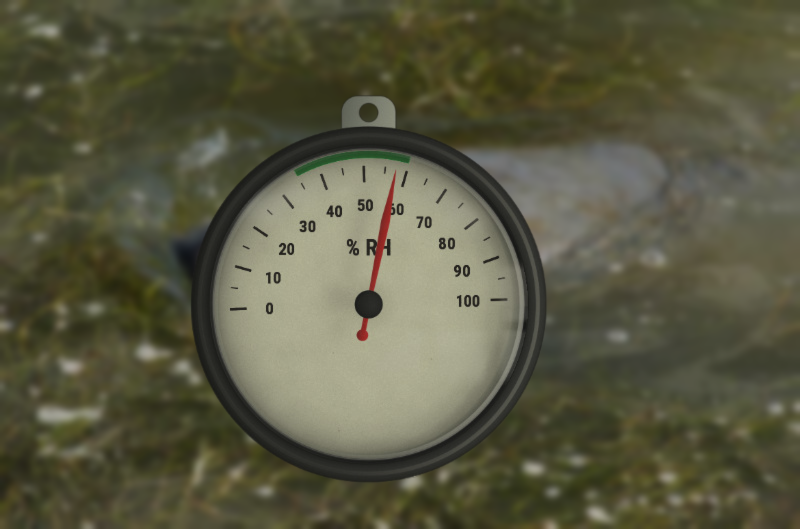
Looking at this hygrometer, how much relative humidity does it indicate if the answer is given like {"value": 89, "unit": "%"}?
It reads {"value": 57.5, "unit": "%"}
